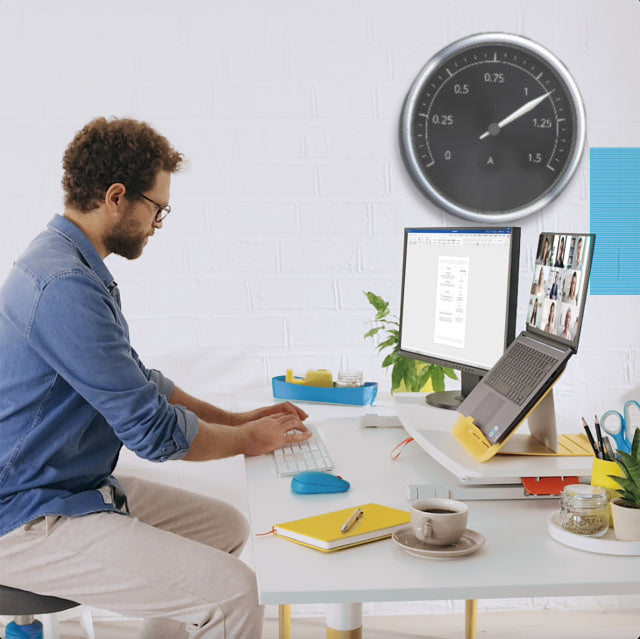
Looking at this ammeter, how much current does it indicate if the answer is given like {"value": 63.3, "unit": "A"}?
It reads {"value": 1.1, "unit": "A"}
